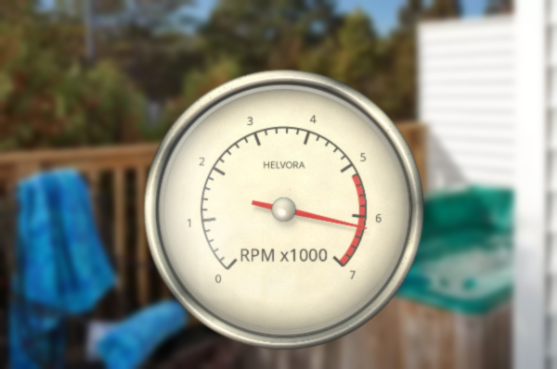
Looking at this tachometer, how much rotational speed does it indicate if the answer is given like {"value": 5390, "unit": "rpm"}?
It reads {"value": 6200, "unit": "rpm"}
